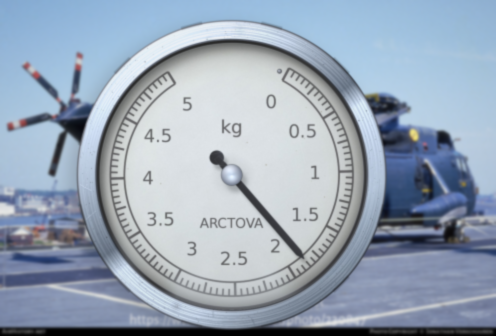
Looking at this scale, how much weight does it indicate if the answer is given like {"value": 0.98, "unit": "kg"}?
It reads {"value": 1.85, "unit": "kg"}
